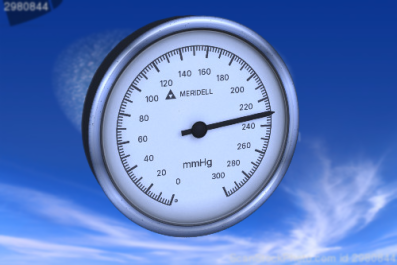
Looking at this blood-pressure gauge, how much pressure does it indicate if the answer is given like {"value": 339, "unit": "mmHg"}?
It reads {"value": 230, "unit": "mmHg"}
